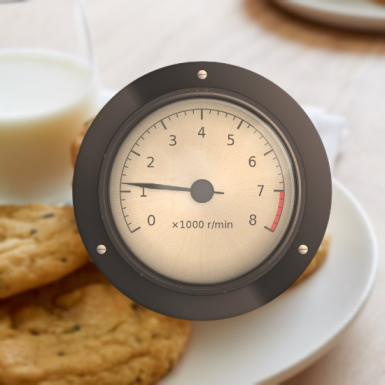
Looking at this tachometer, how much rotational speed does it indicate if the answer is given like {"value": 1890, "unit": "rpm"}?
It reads {"value": 1200, "unit": "rpm"}
